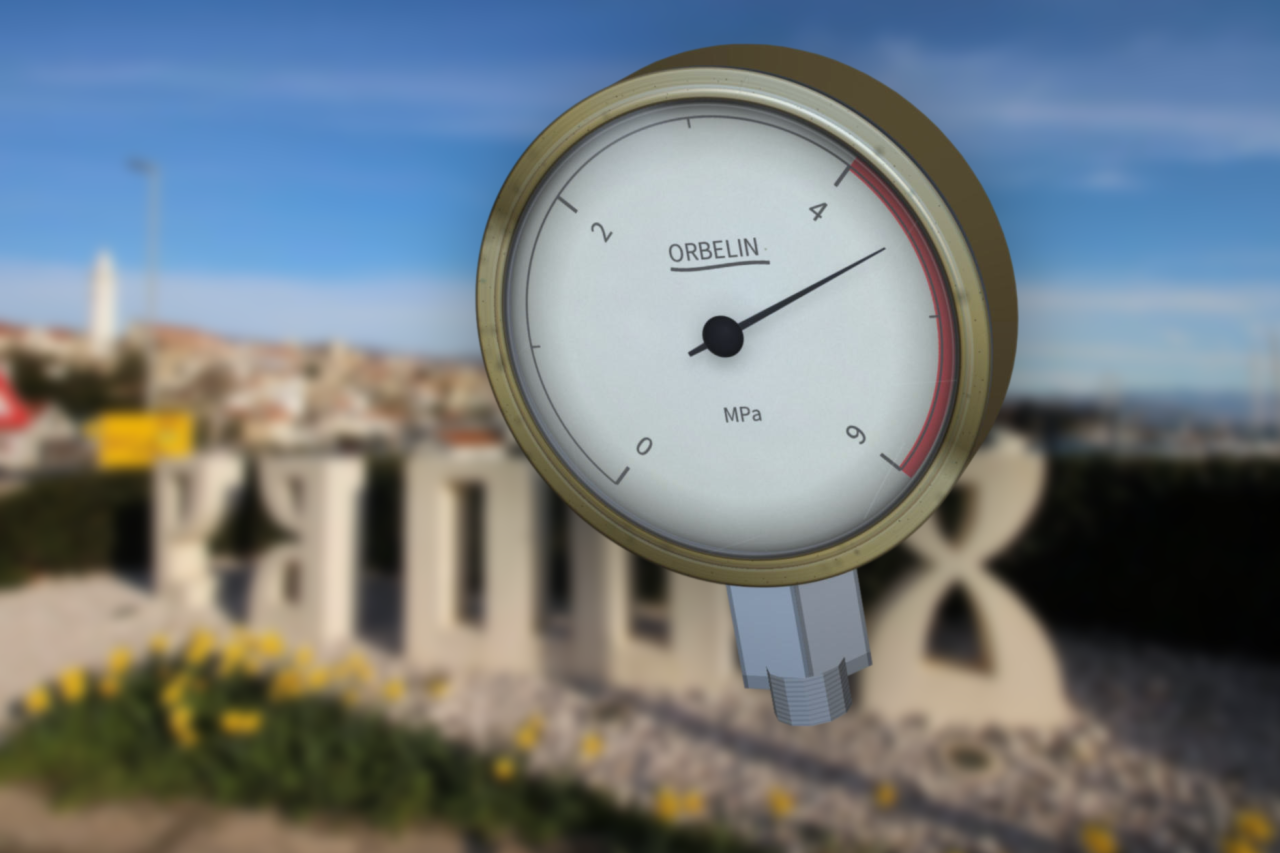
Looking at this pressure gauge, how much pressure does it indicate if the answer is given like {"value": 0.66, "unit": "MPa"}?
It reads {"value": 4.5, "unit": "MPa"}
